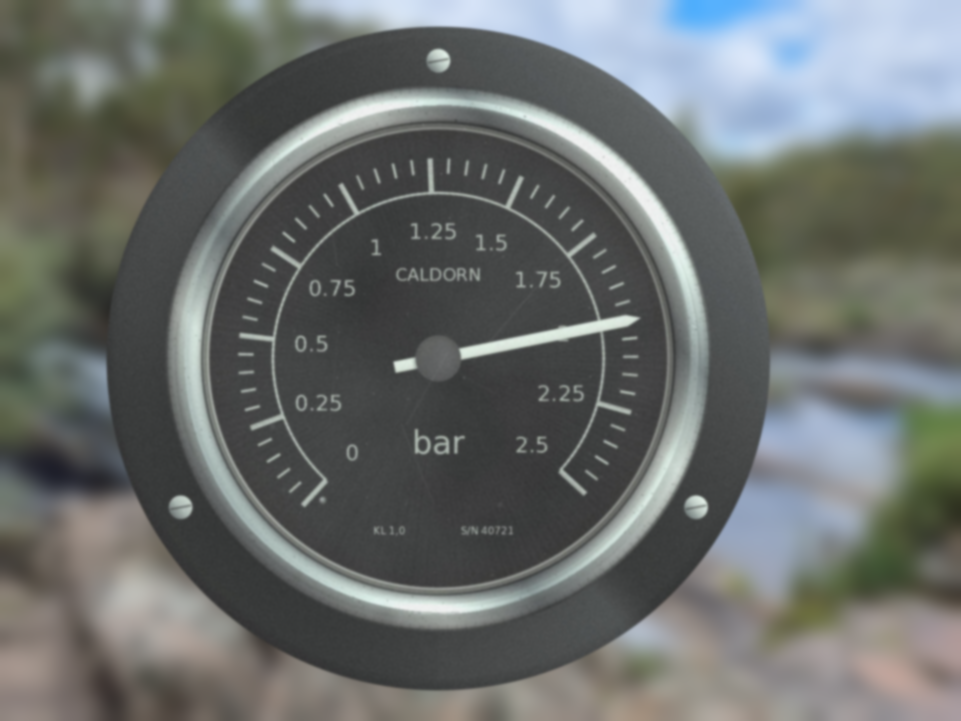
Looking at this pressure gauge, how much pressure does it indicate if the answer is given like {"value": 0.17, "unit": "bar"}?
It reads {"value": 2, "unit": "bar"}
